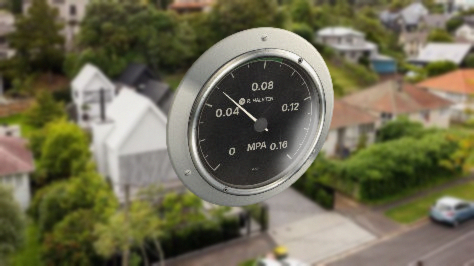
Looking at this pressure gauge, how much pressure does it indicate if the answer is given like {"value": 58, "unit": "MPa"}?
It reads {"value": 0.05, "unit": "MPa"}
